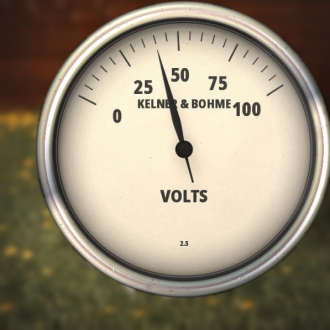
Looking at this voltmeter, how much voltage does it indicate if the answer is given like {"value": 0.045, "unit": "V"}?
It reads {"value": 40, "unit": "V"}
